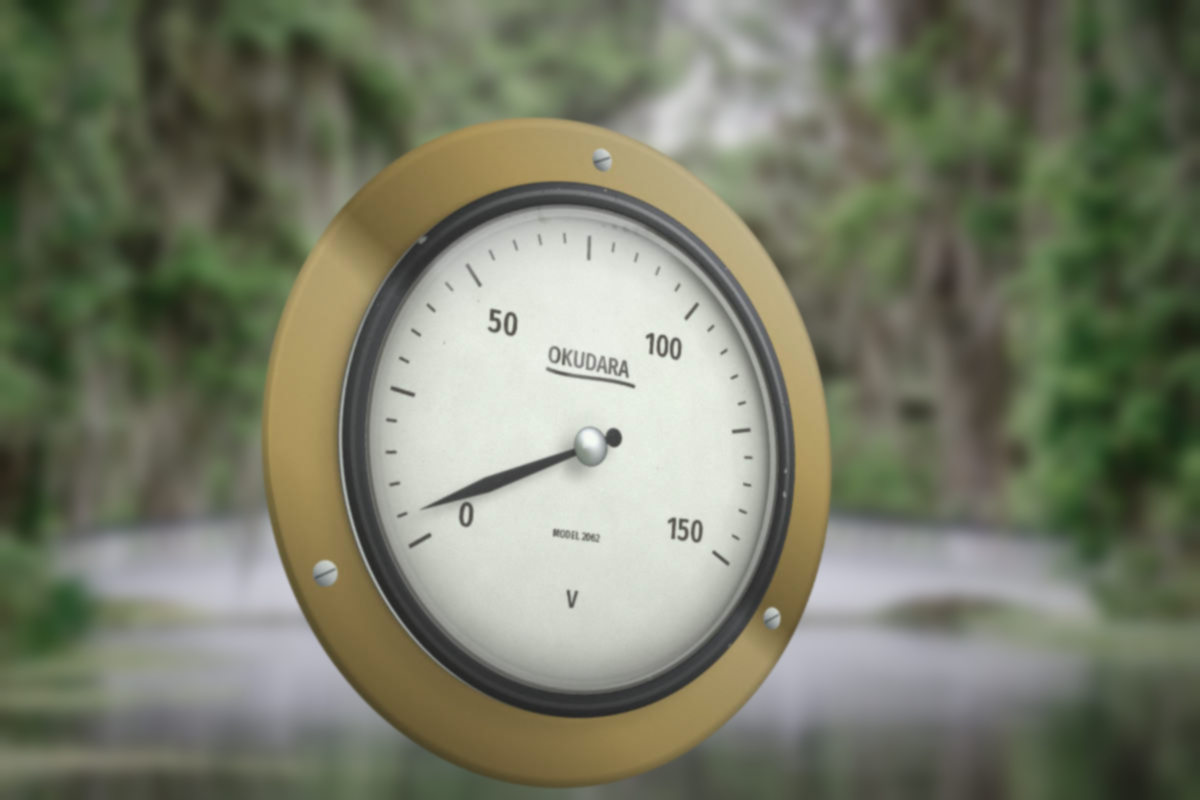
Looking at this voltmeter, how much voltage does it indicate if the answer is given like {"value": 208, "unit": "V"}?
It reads {"value": 5, "unit": "V"}
